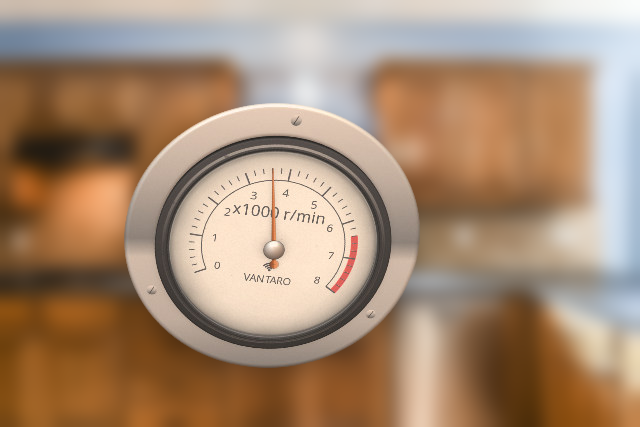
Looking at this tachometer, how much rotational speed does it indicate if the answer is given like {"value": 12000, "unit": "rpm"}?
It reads {"value": 3600, "unit": "rpm"}
